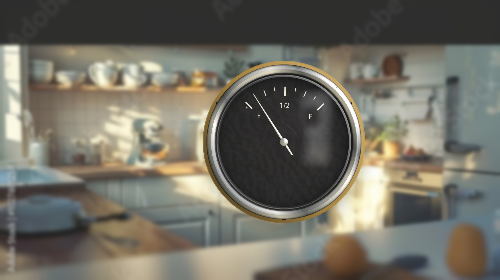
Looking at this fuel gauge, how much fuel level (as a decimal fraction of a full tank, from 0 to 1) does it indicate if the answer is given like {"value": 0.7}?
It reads {"value": 0.125}
